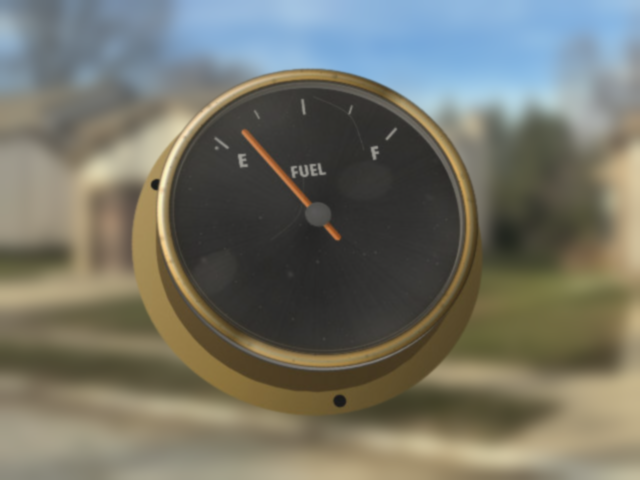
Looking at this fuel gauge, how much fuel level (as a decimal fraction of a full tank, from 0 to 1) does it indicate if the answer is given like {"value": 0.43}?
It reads {"value": 0.125}
